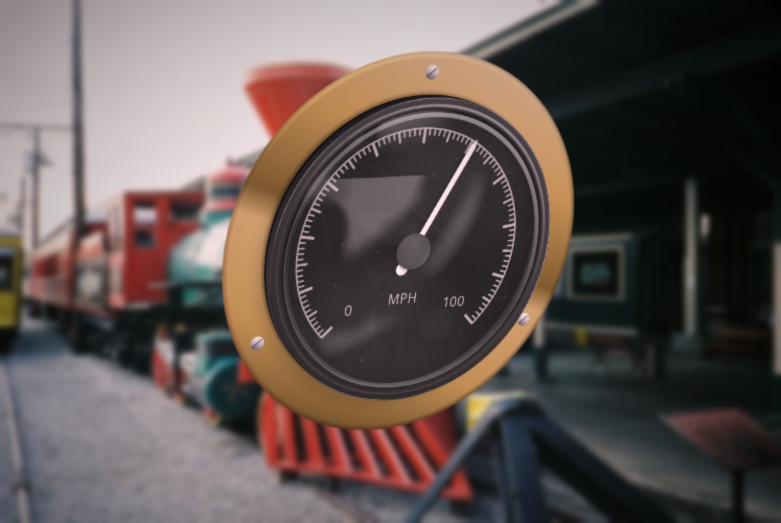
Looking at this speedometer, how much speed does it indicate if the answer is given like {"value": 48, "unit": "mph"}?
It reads {"value": 60, "unit": "mph"}
